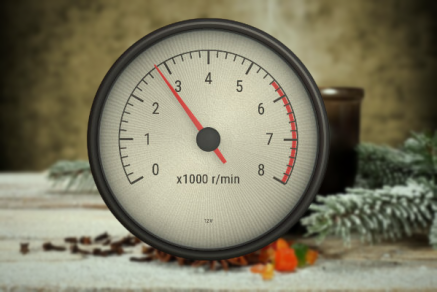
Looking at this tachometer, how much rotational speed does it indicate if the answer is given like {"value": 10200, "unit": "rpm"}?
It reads {"value": 2800, "unit": "rpm"}
